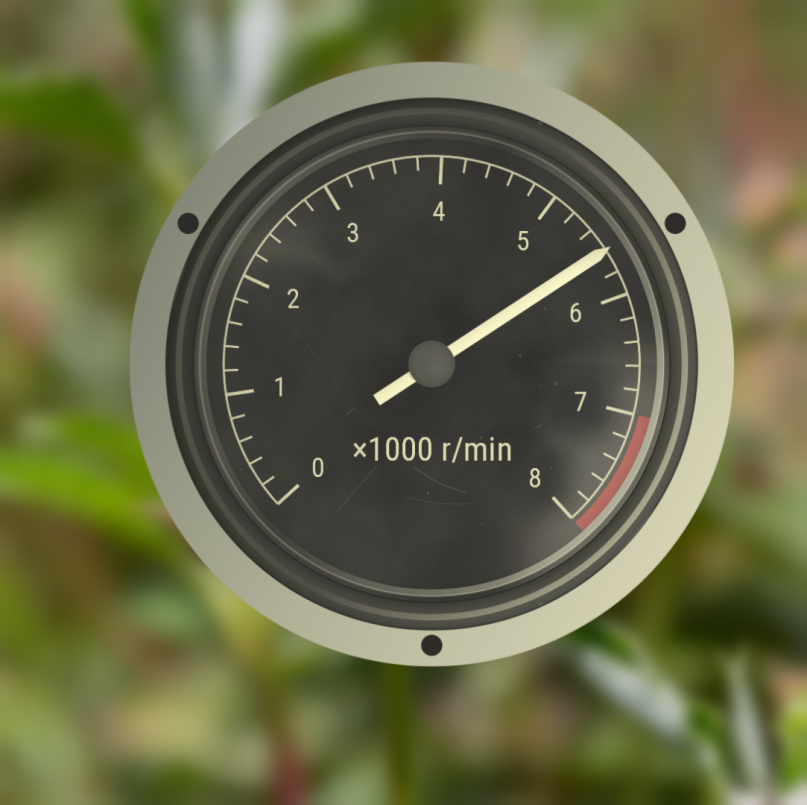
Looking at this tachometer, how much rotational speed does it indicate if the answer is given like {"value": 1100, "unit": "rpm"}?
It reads {"value": 5600, "unit": "rpm"}
